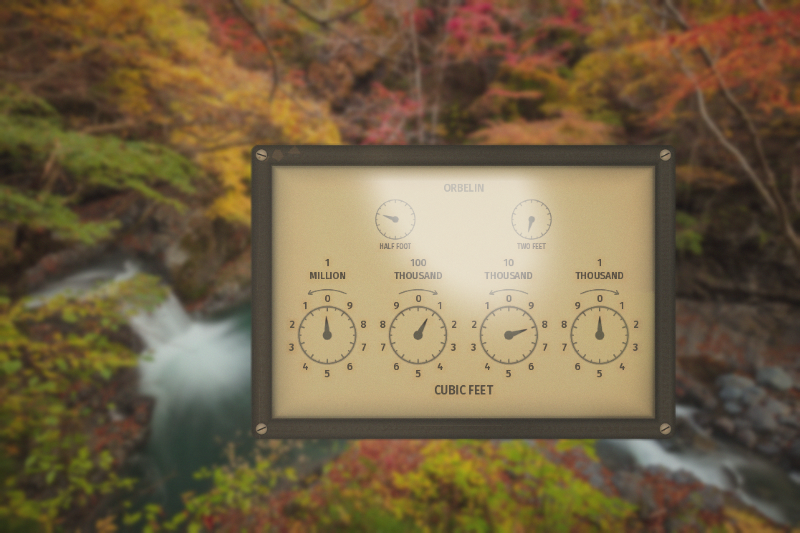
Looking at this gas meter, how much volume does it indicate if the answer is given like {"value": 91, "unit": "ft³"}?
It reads {"value": 8000, "unit": "ft³"}
